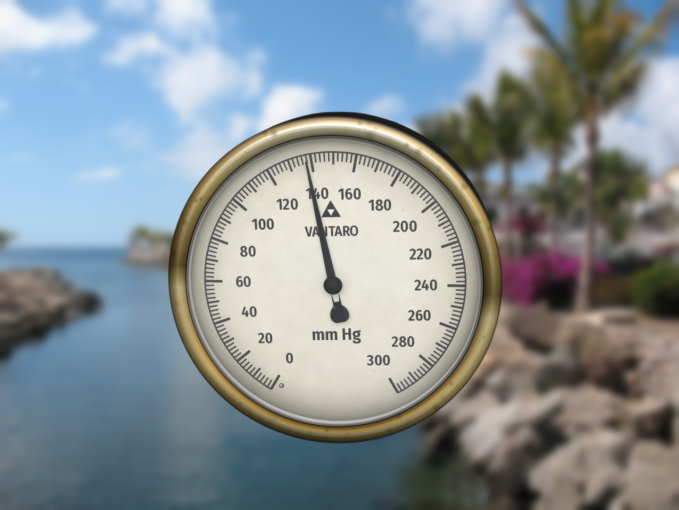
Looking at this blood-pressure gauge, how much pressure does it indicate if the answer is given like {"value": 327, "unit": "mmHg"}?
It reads {"value": 138, "unit": "mmHg"}
